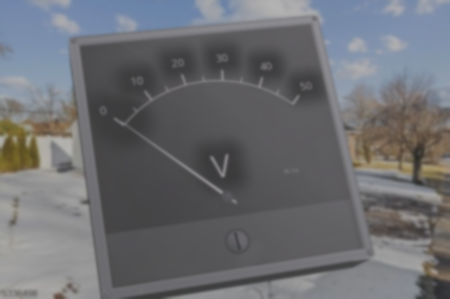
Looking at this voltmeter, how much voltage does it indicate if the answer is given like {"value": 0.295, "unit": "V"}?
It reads {"value": 0, "unit": "V"}
